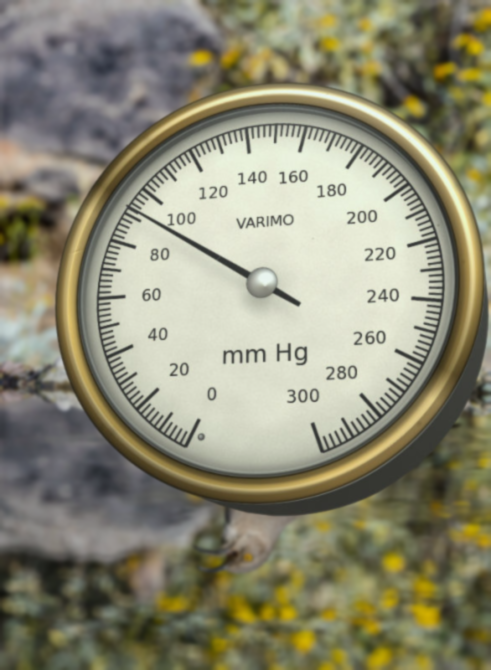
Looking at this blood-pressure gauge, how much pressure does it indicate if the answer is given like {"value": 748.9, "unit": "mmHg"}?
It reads {"value": 92, "unit": "mmHg"}
